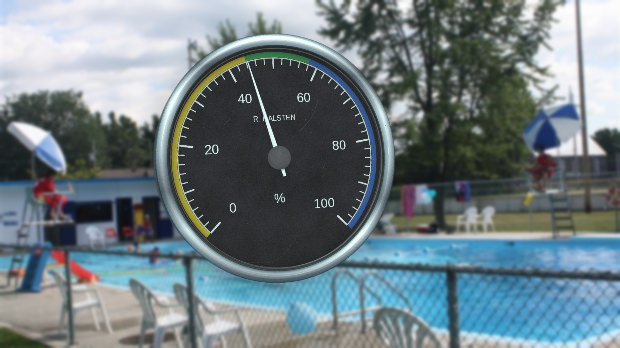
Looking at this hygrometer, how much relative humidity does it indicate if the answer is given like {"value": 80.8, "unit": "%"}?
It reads {"value": 44, "unit": "%"}
